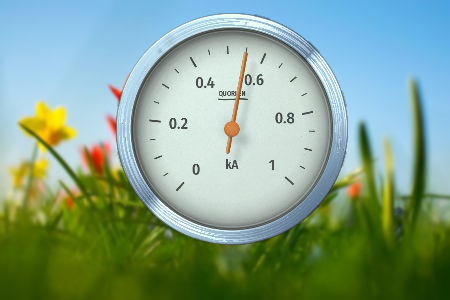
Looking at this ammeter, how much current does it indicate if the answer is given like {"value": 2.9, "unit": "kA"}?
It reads {"value": 0.55, "unit": "kA"}
